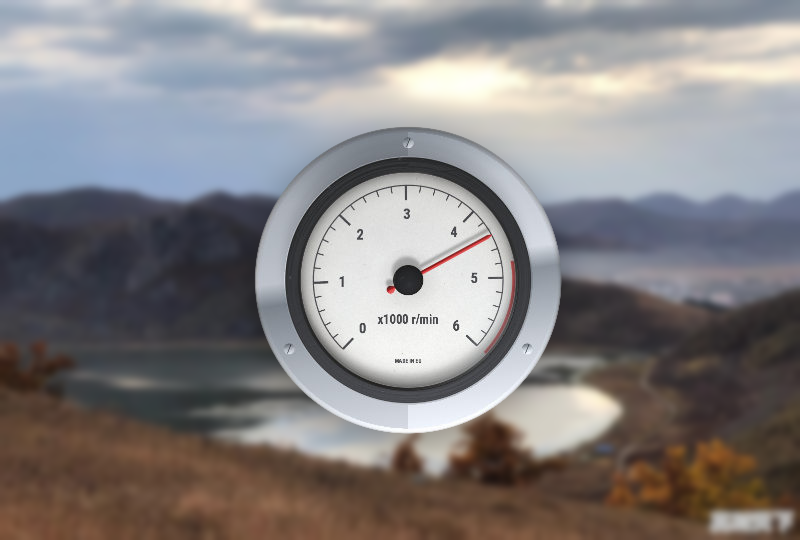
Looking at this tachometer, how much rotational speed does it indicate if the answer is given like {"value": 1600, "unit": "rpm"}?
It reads {"value": 4400, "unit": "rpm"}
